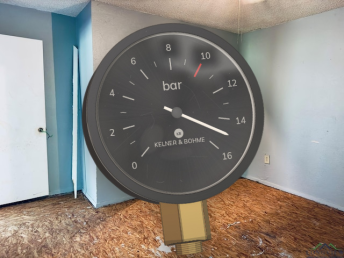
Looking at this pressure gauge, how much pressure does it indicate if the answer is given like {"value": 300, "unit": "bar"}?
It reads {"value": 15, "unit": "bar"}
